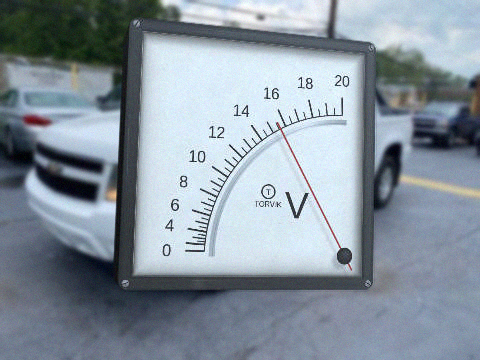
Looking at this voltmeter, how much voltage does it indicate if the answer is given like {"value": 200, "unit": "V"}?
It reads {"value": 15.5, "unit": "V"}
